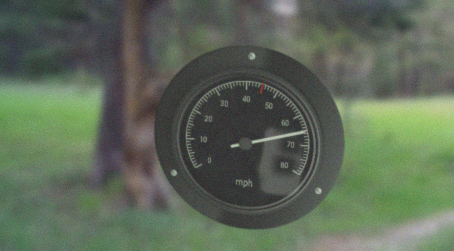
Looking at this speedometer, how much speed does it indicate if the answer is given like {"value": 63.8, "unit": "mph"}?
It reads {"value": 65, "unit": "mph"}
